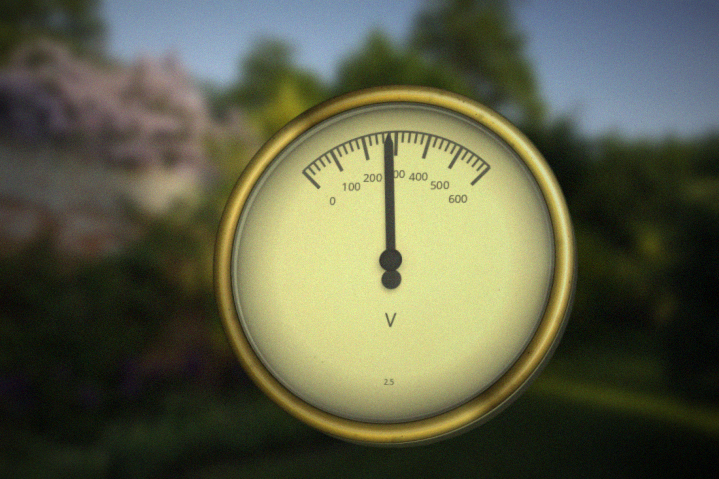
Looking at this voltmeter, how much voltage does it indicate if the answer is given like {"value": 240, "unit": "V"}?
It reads {"value": 280, "unit": "V"}
